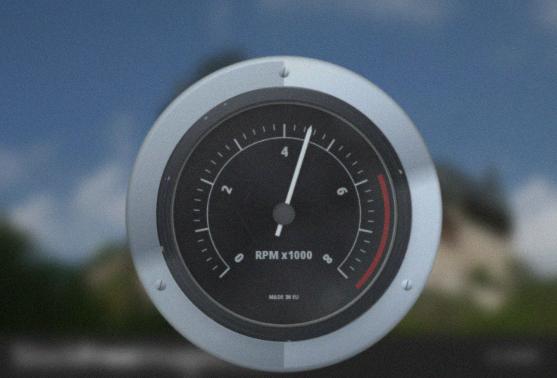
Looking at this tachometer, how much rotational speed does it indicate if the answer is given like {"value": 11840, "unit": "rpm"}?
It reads {"value": 4500, "unit": "rpm"}
